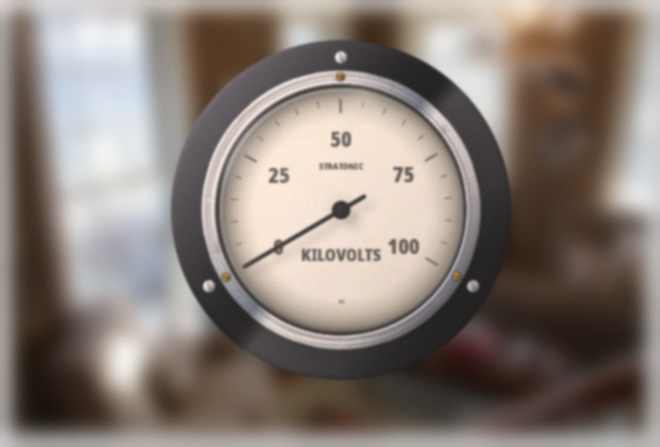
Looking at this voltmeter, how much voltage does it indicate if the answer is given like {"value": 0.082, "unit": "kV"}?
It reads {"value": 0, "unit": "kV"}
